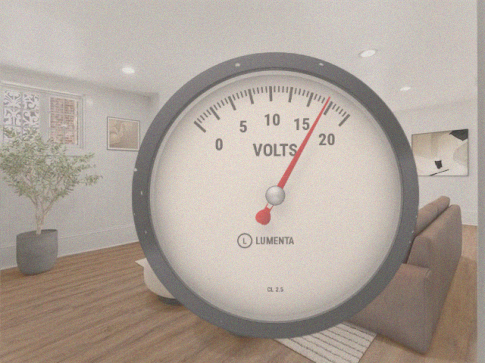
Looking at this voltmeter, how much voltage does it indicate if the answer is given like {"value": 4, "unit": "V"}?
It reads {"value": 17, "unit": "V"}
